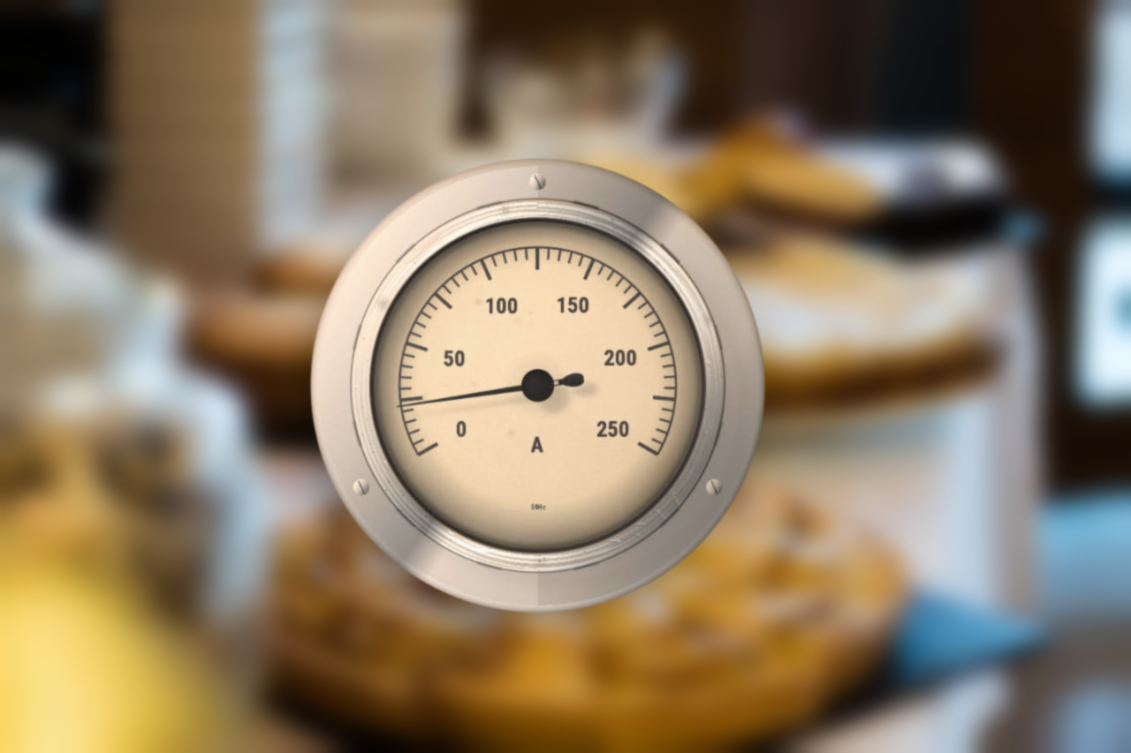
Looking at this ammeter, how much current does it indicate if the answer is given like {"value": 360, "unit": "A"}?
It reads {"value": 22.5, "unit": "A"}
